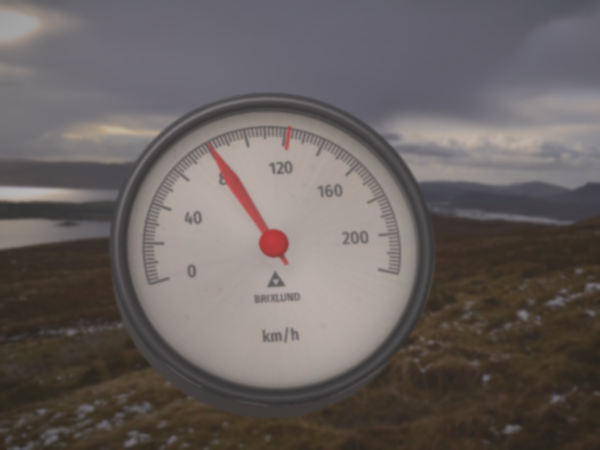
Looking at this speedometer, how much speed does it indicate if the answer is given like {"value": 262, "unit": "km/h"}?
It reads {"value": 80, "unit": "km/h"}
